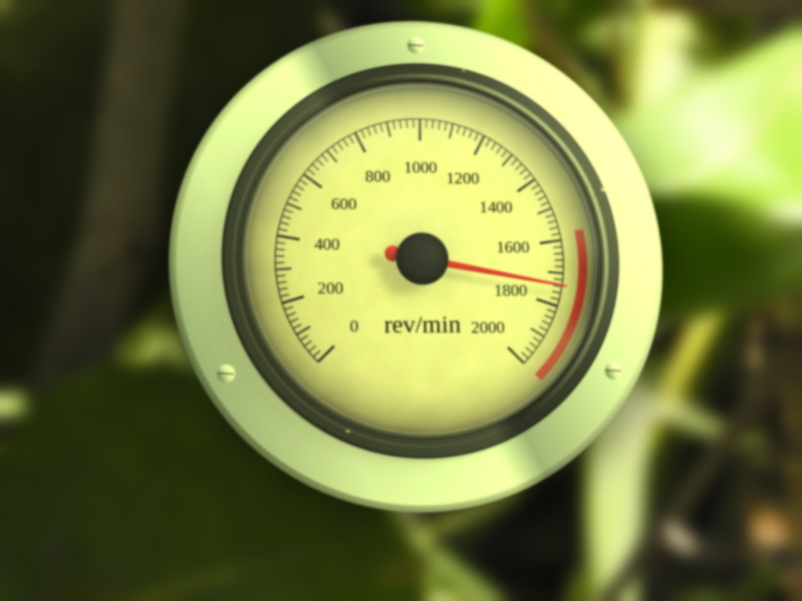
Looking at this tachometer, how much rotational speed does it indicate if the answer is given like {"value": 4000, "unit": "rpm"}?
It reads {"value": 1740, "unit": "rpm"}
